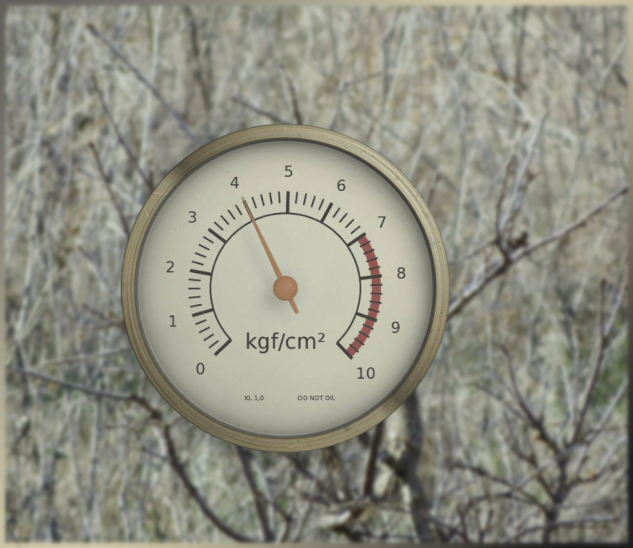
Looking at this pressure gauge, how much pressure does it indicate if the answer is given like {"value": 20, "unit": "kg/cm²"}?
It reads {"value": 4, "unit": "kg/cm²"}
